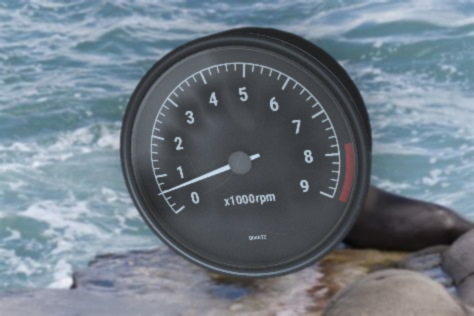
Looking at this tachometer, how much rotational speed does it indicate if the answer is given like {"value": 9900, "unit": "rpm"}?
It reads {"value": 600, "unit": "rpm"}
